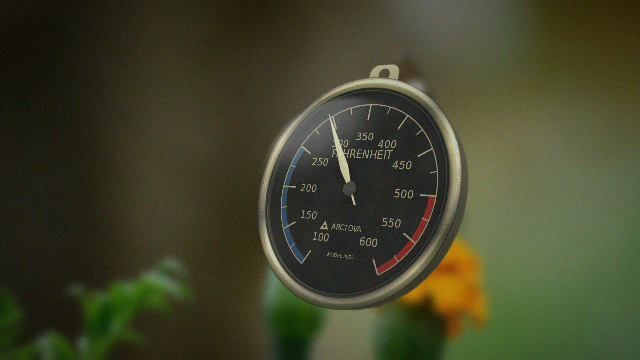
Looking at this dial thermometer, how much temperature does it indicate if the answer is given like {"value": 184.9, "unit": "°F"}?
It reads {"value": 300, "unit": "°F"}
